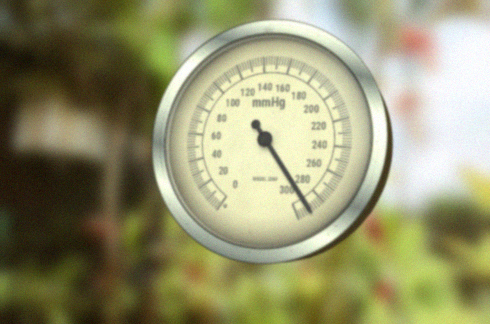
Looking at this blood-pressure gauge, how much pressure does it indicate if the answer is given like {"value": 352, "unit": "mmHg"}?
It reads {"value": 290, "unit": "mmHg"}
